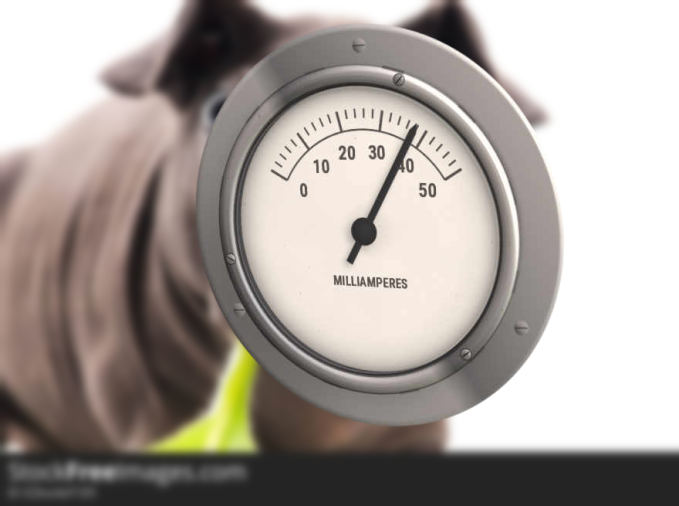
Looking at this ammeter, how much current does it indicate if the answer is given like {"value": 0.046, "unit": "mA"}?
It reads {"value": 38, "unit": "mA"}
